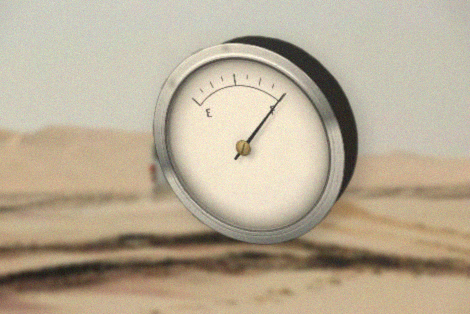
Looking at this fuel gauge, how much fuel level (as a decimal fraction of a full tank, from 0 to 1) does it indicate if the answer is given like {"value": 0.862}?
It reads {"value": 1}
